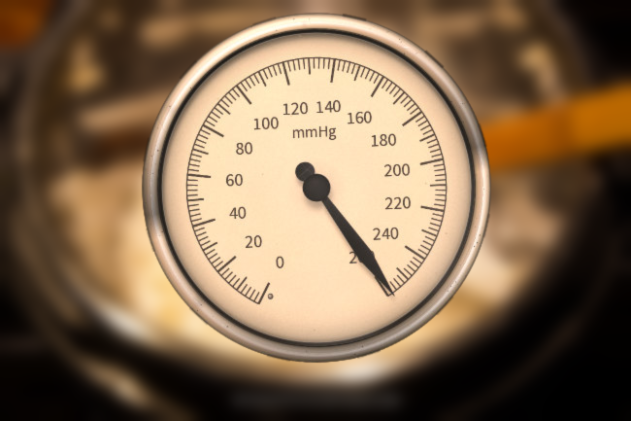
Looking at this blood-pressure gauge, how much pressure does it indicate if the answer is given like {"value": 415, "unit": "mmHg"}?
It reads {"value": 258, "unit": "mmHg"}
